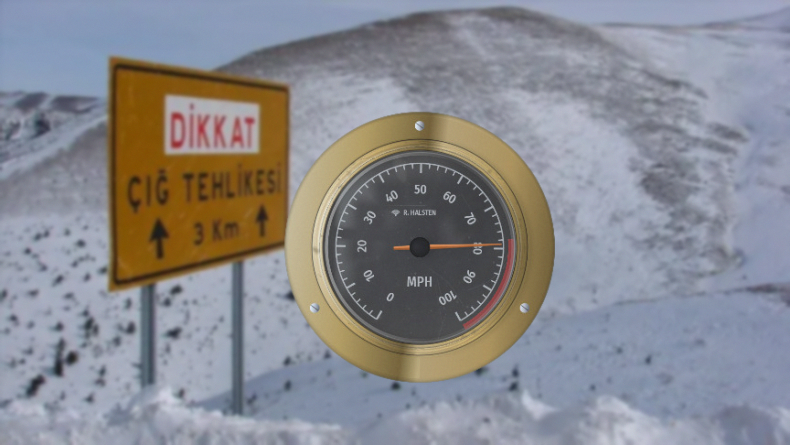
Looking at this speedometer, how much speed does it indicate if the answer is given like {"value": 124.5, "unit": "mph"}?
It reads {"value": 79, "unit": "mph"}
